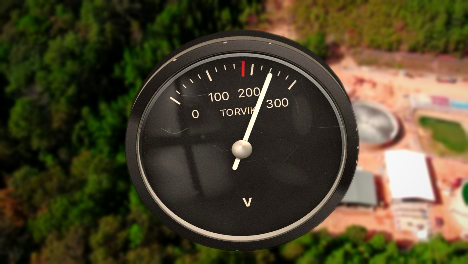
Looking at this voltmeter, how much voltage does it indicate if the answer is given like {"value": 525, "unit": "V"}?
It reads {"value": 240, "unit": "V"}
